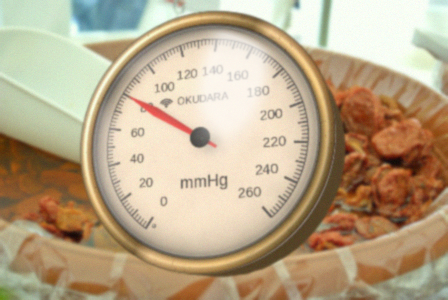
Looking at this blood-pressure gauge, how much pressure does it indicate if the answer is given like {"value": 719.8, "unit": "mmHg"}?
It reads {"value": 80, "unit": "mmHg"}
